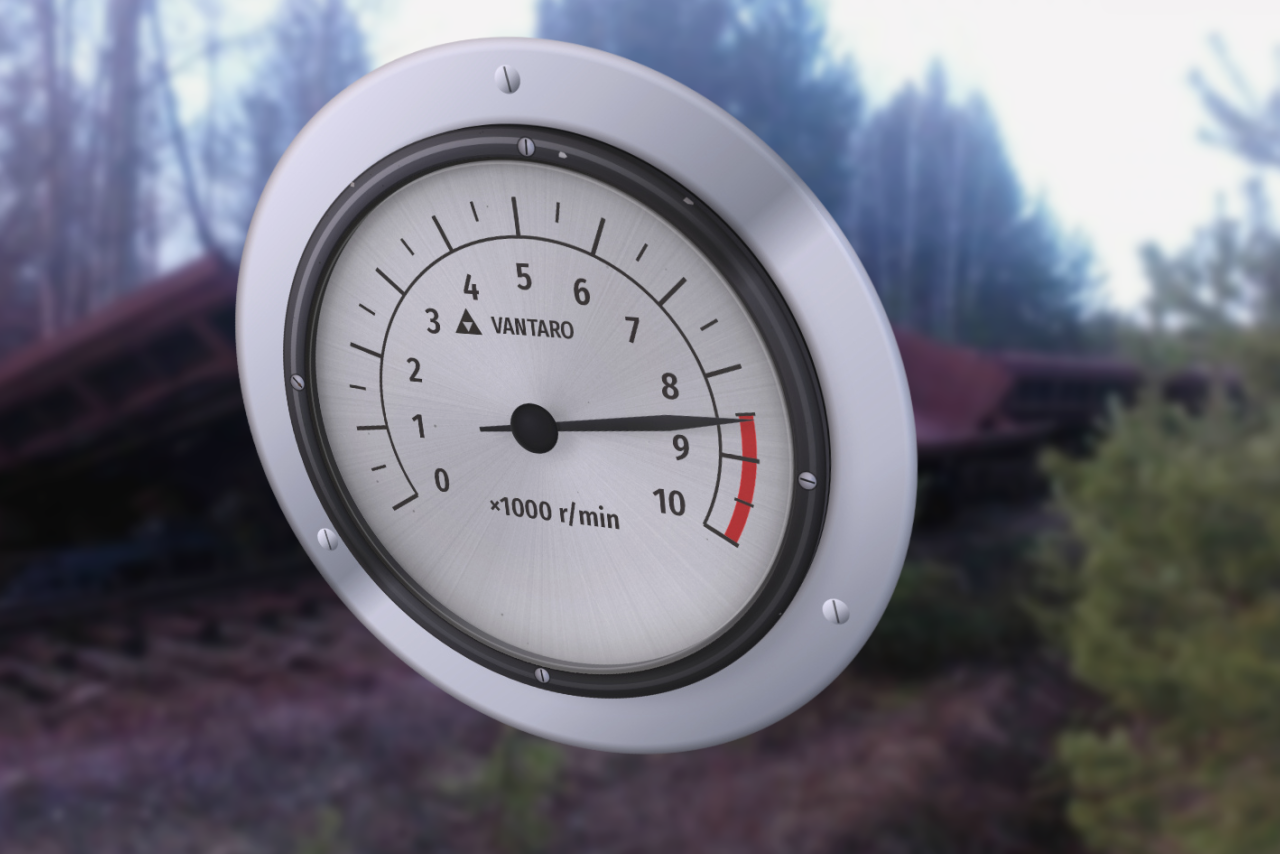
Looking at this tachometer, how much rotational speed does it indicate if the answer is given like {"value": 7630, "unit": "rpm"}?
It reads {"value": 8500, "unit": "rpm"}
